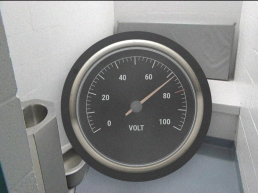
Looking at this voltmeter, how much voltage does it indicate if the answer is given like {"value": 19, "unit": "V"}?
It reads {"value": 72, "unit": "V"}
